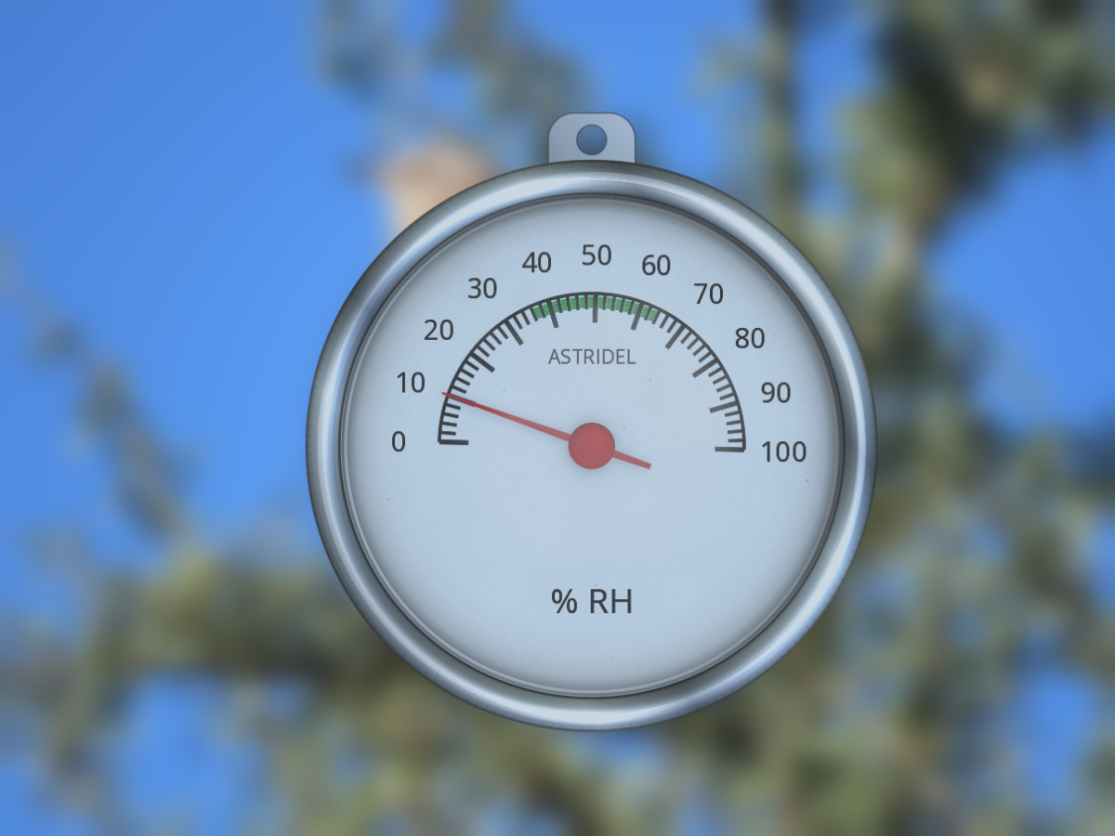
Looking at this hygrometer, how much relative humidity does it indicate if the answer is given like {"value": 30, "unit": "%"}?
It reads {"value": 10, "unit": "%"}
